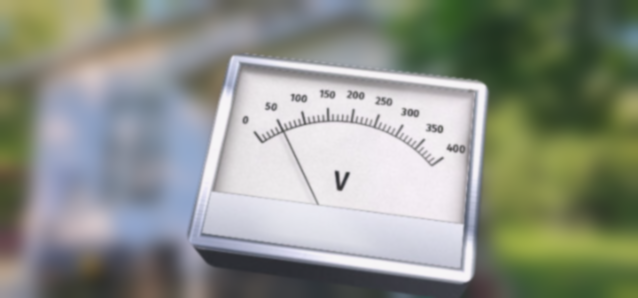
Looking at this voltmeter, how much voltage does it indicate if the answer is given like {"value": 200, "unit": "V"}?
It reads {"value": 50, "unit": "V"}
